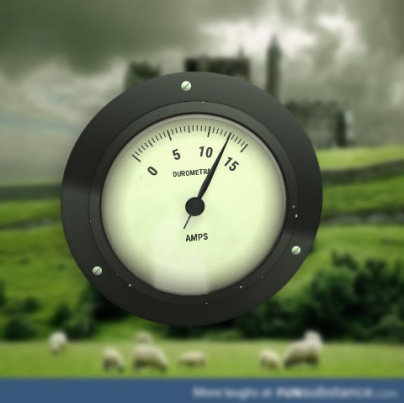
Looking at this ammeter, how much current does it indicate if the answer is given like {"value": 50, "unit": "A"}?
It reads {"value": 12.5, "unit": "A"}
